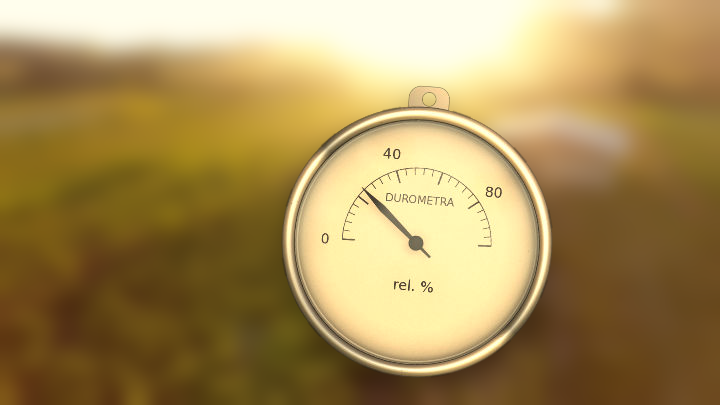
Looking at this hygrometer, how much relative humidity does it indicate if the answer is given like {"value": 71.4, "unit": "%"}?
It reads {"value": 24, "unit": "%"}
